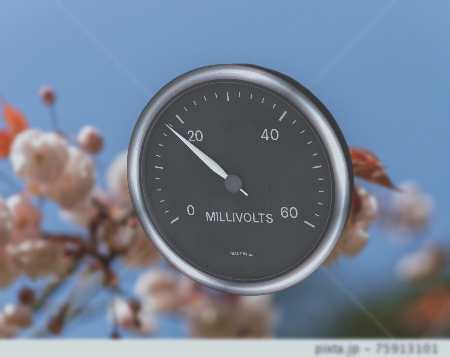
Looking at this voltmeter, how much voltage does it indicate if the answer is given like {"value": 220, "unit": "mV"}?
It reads {"value": 18, "unit": "mV"}
